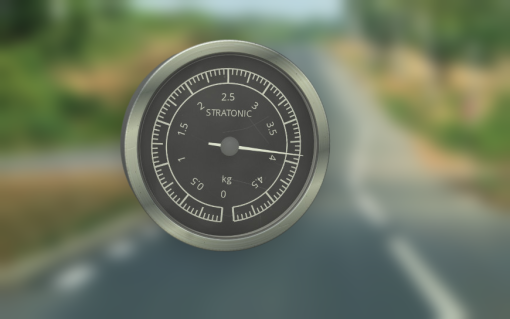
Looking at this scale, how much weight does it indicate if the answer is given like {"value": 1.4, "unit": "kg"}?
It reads {"value": 3.9, "unit": "kg"}
